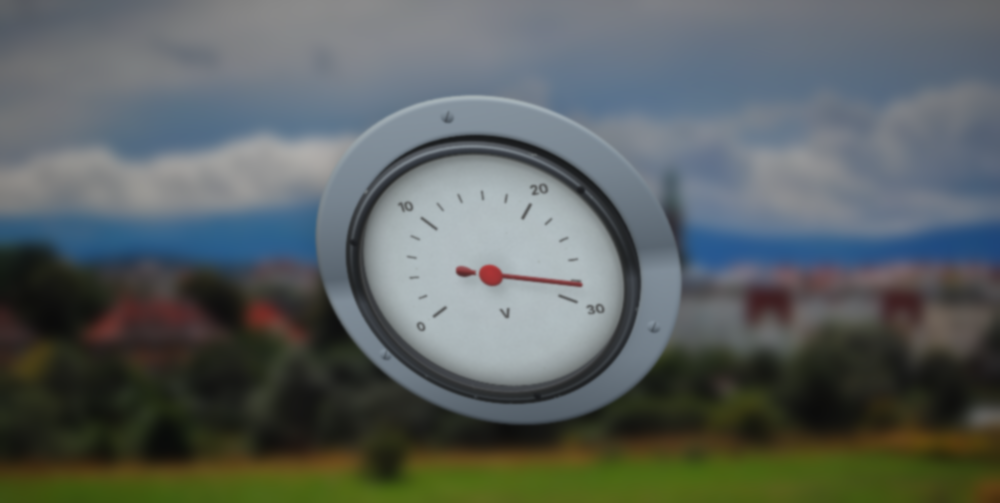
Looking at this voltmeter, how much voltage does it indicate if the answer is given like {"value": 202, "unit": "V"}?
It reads {"value": 28, "unit": "V"}
